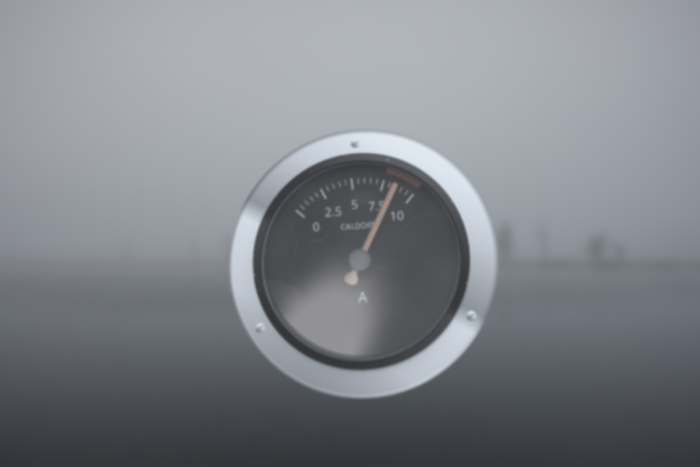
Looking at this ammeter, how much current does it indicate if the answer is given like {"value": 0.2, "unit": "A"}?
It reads {"value": 8.5, "unit": "A"}
